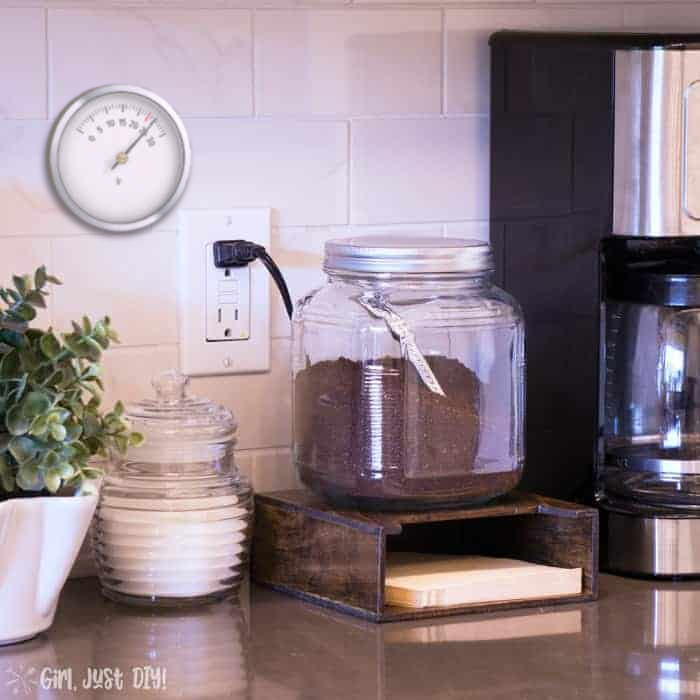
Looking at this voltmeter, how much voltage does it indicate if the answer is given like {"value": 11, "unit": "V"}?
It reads {"value": 25, "unit": "V"}
